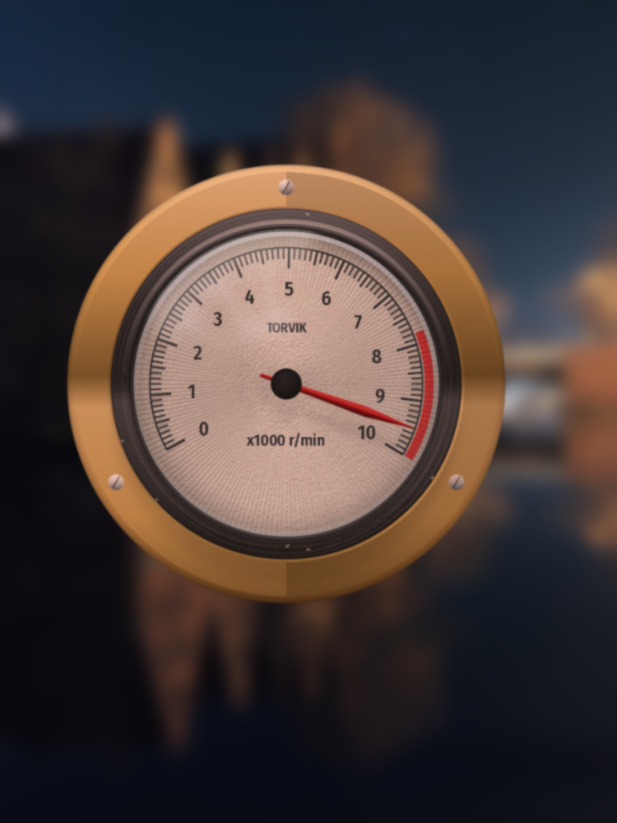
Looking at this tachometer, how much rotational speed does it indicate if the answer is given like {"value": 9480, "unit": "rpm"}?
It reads {"value": 9500, "unit": "rpm"}
